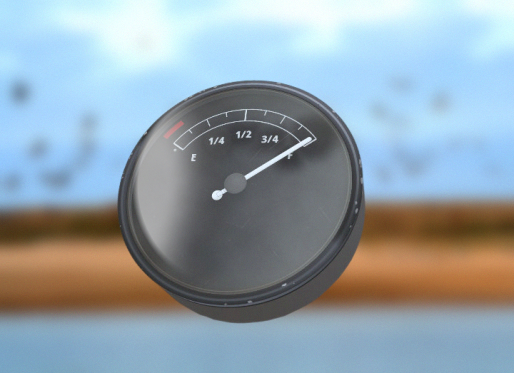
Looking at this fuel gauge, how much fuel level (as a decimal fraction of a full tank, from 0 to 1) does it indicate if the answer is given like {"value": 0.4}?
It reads {"value": 1}
